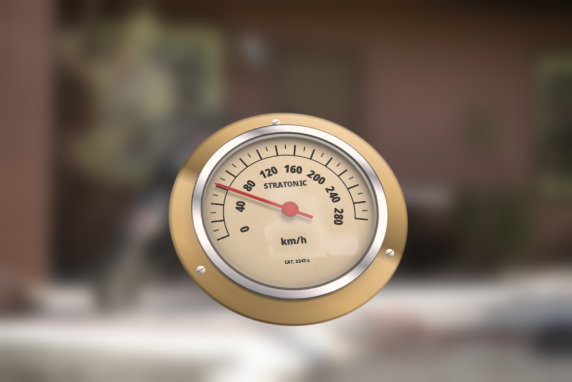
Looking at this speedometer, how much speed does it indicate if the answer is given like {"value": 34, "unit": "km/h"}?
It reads {"value": 60, "unit": "km/h"}
